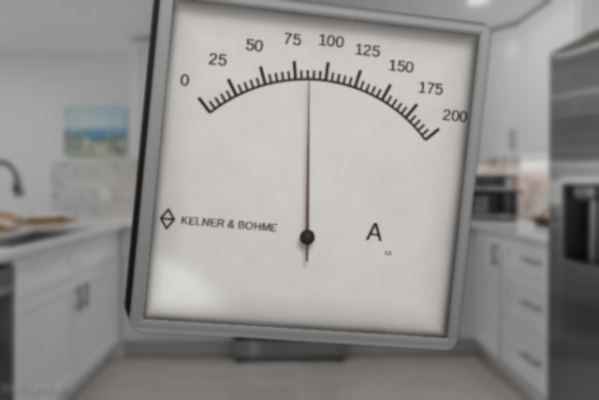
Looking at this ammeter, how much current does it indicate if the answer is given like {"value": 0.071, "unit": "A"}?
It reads {"value": 85, "unit": "A"}
